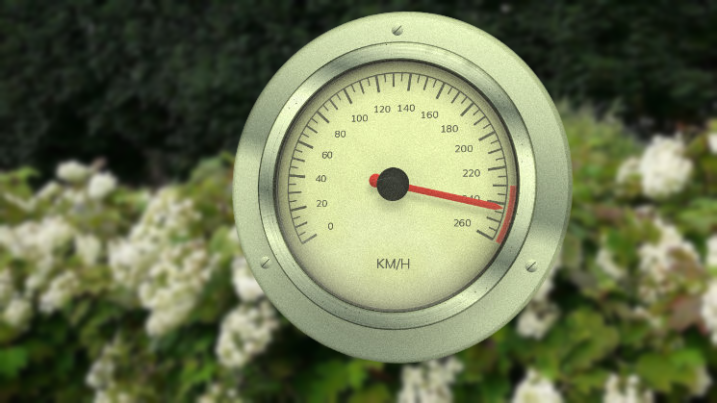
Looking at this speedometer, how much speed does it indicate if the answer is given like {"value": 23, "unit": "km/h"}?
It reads {"value": 242.5, "unit": "km/h"}
